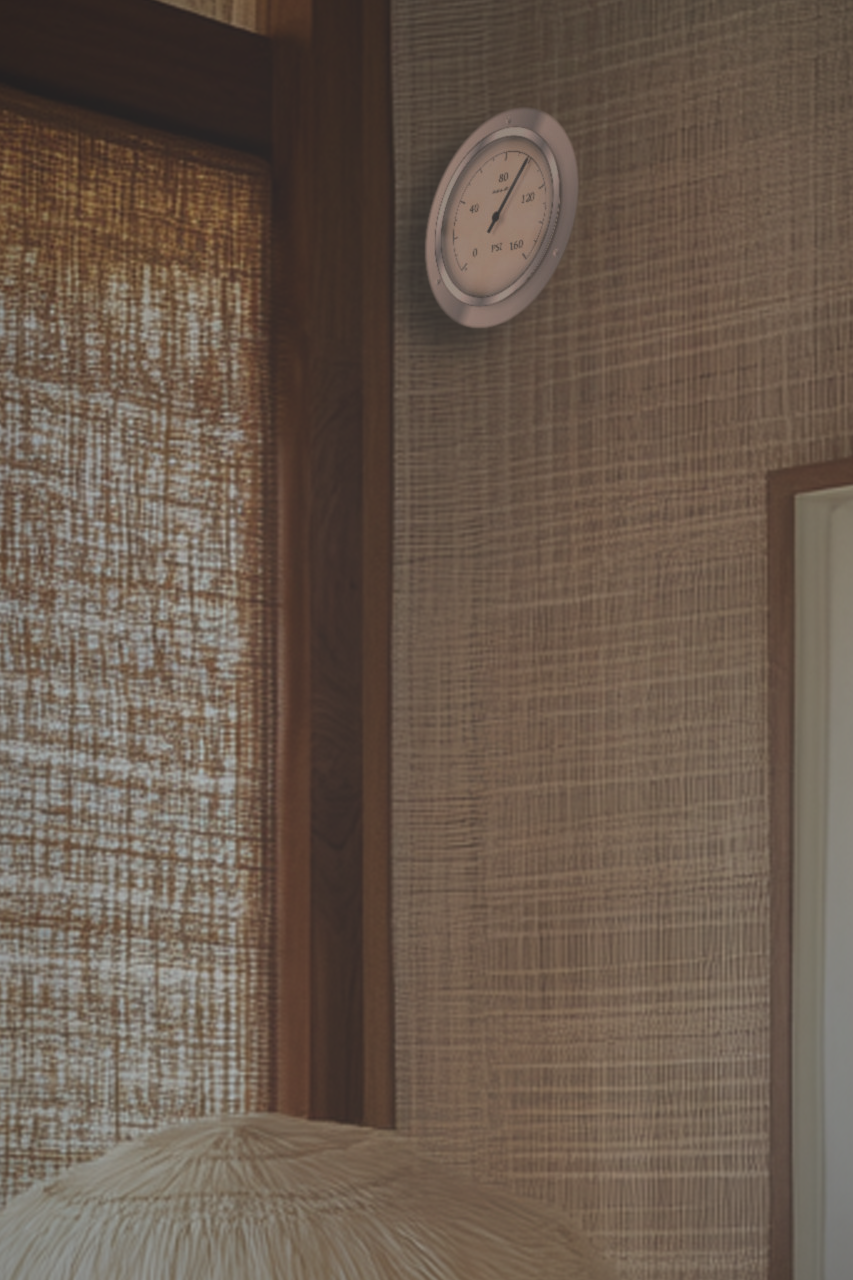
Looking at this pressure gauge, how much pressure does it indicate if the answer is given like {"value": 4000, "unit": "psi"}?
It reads {"value": 100, "unit": "psi"}
